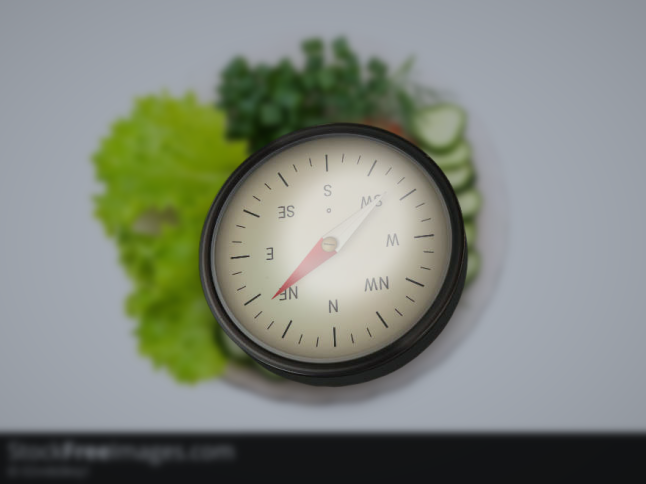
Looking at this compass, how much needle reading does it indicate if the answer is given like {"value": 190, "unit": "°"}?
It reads {"value": 50, "unit": "°"}
